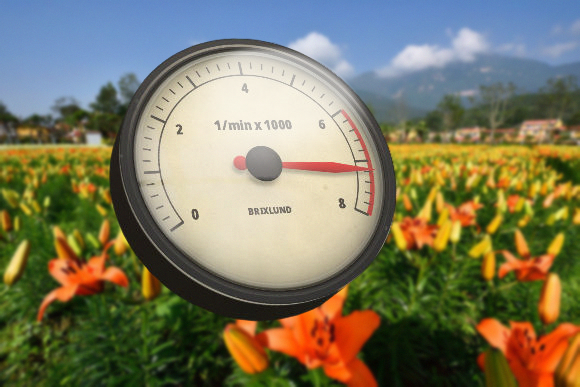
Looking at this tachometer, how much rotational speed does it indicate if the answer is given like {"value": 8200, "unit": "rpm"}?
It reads {"value": 7200, "unit": "rpm"}
